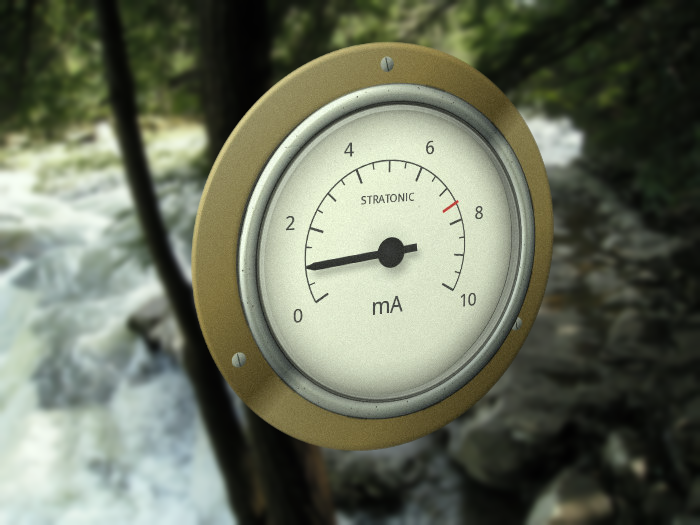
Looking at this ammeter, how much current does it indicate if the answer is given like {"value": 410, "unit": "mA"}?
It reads {"value": 1, "unit": "mA"}
